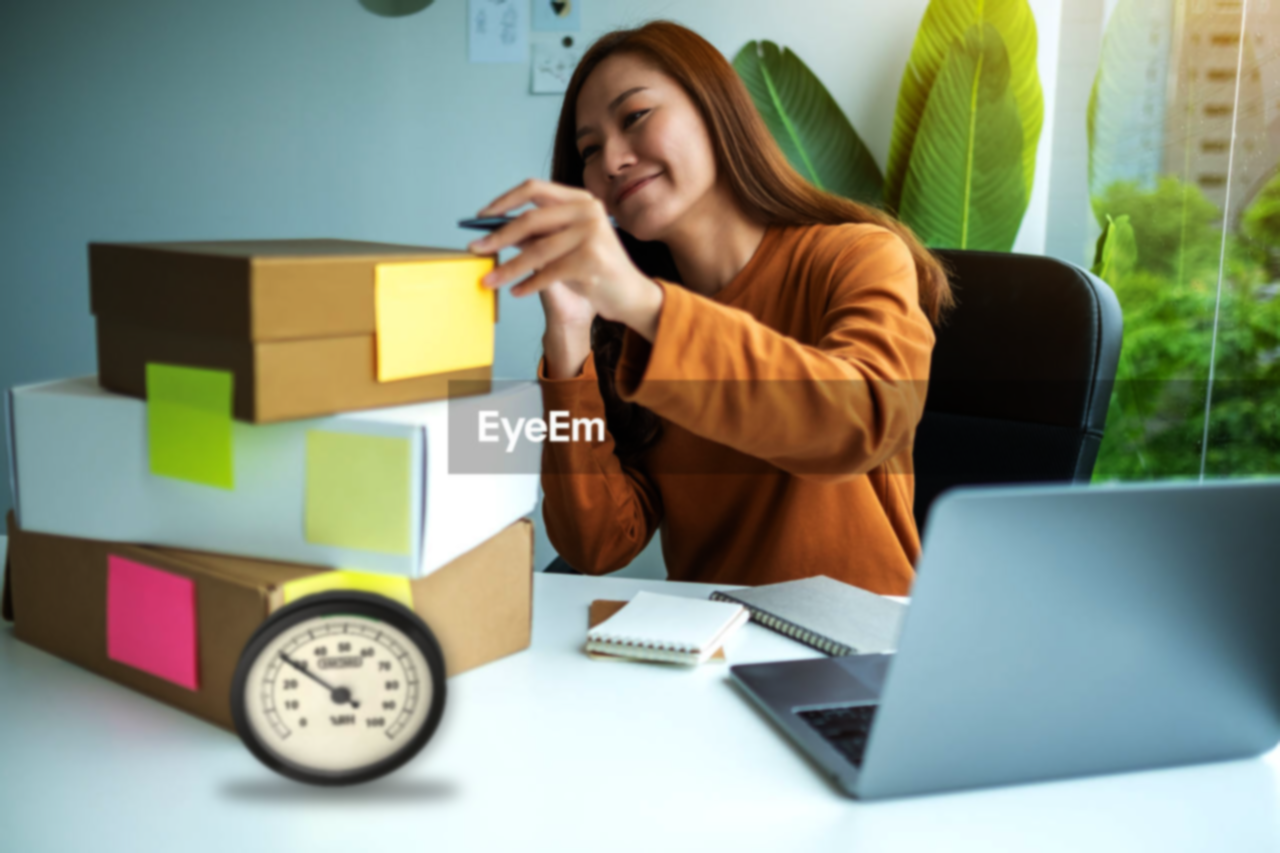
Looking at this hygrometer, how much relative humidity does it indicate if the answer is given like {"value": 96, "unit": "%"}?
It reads {"value": 30, "unit": "%"}
